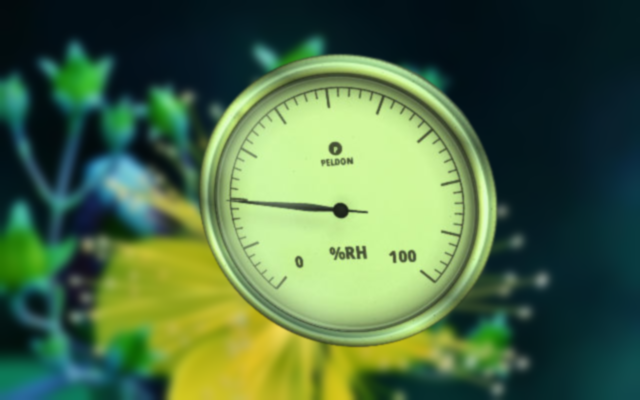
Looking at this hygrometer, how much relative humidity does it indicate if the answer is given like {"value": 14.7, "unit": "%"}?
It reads {"value": 20, "unit": "%"}
